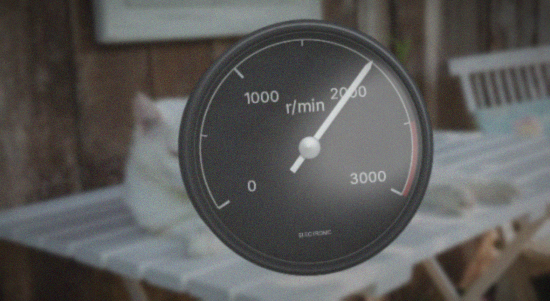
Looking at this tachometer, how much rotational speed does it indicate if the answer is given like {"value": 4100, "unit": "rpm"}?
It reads {"value": 2000, "unit": "rpm"}
